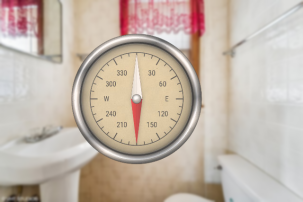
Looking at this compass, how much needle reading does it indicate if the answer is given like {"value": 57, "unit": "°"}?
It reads {"value": 180, "unit": "°"}
